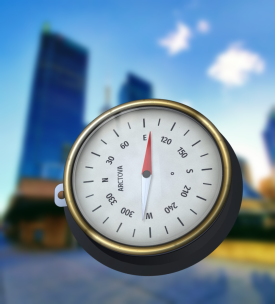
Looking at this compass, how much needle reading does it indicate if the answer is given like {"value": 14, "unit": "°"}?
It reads {"value": 97.5, "unit": "°"}
